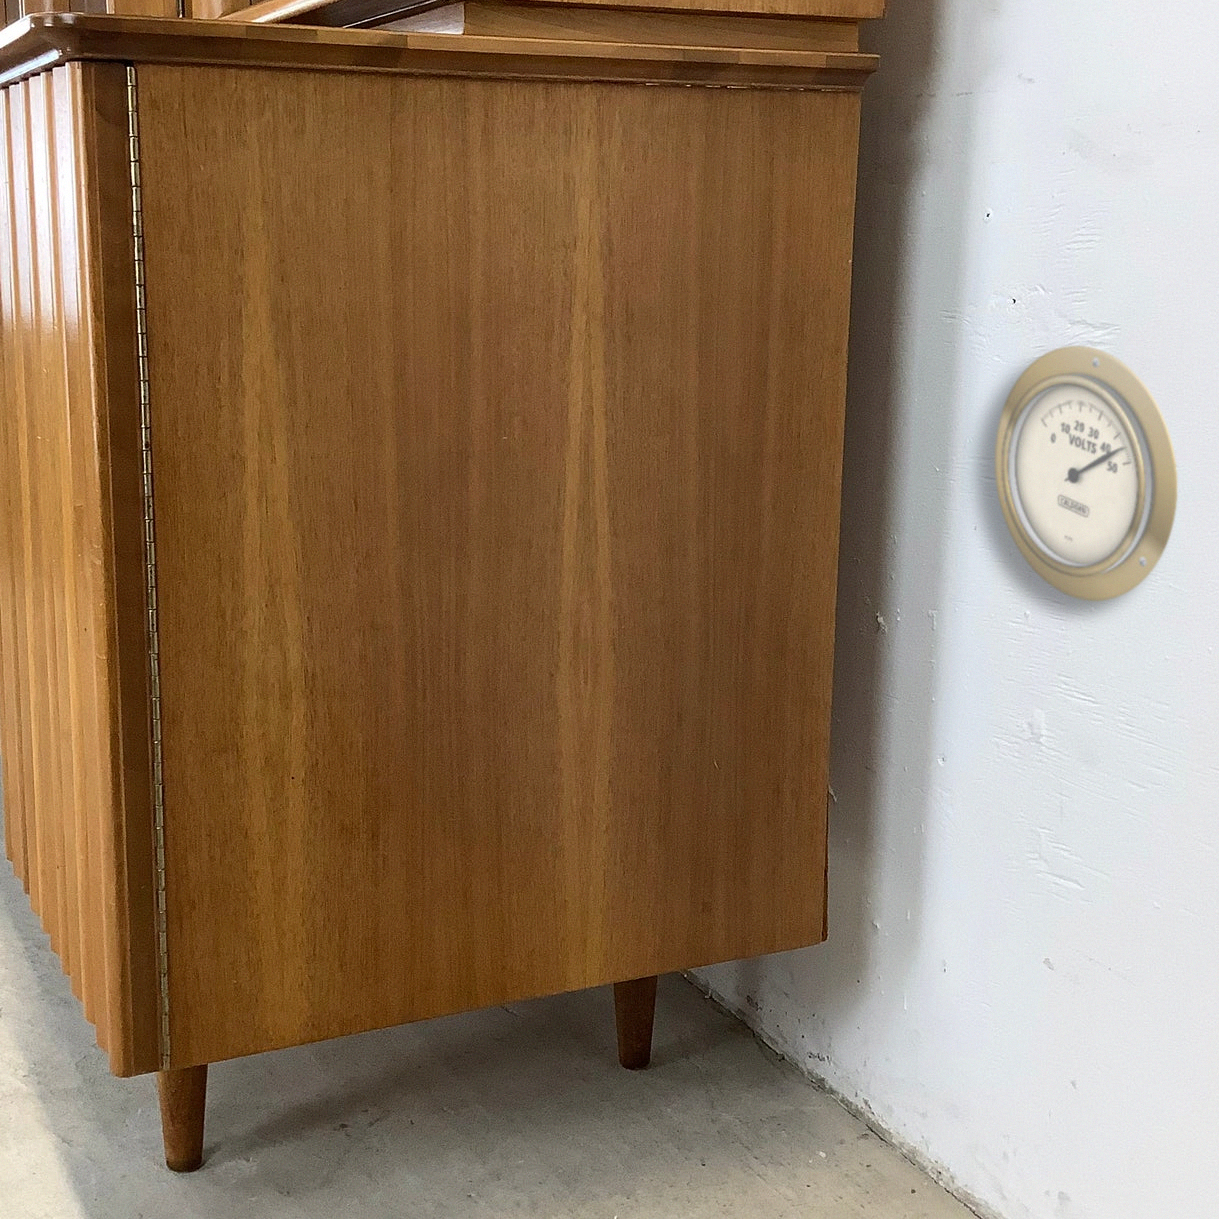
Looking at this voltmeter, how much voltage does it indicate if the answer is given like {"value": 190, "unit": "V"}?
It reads {"value": 45, "unit": "V"}
